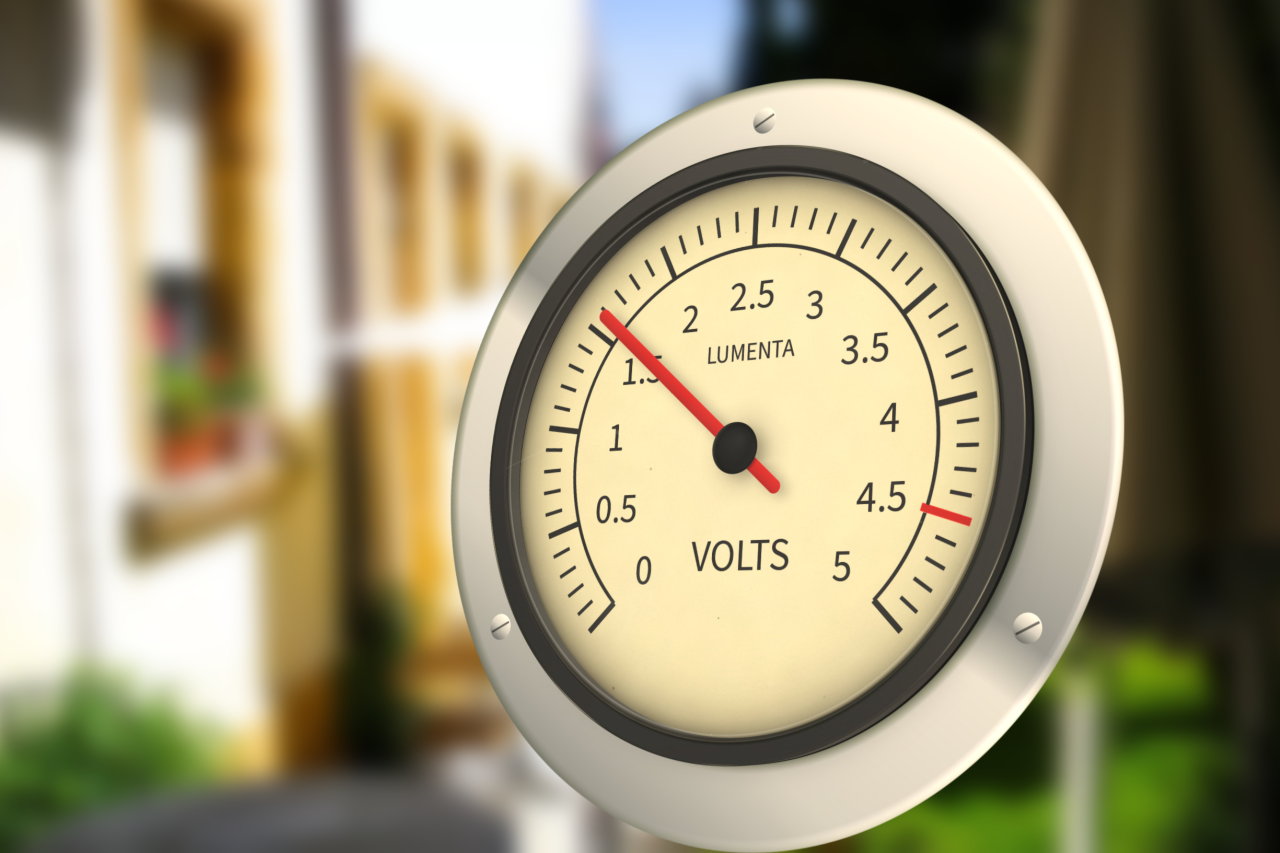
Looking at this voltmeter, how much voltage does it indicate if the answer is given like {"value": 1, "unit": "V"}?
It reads {"value": 1.6, "unit": "V"}
